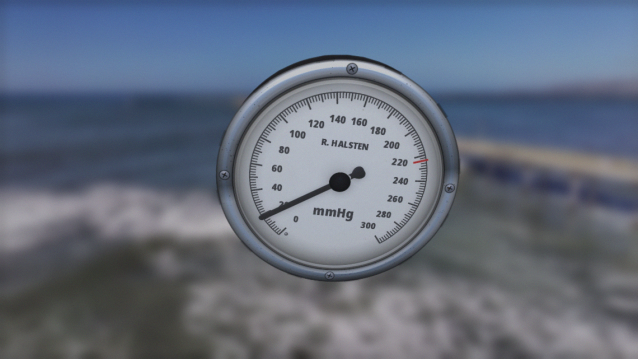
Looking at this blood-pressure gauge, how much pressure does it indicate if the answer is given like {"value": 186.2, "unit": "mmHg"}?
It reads {"value": 20, "unit": "mmHg"}
